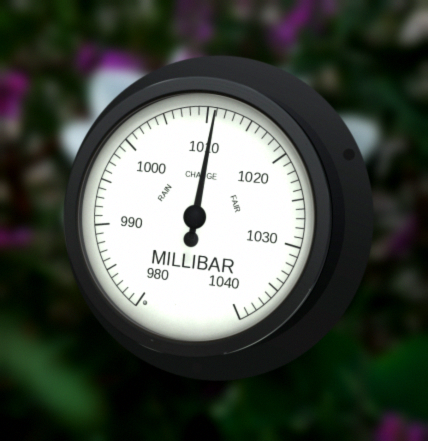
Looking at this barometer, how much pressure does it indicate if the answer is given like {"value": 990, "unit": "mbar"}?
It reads {"value": 1011, "unit": "mbar"}
